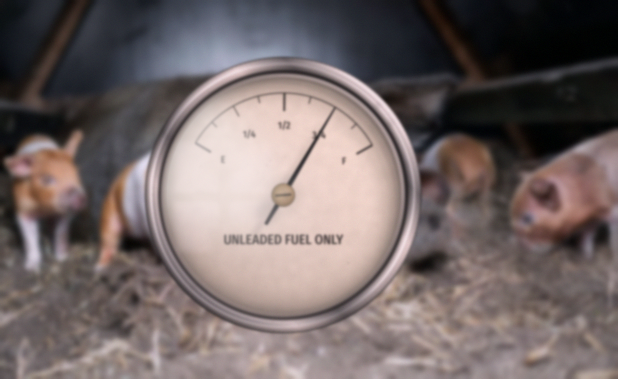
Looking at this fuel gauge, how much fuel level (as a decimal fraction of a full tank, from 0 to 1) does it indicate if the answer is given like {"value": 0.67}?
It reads {"value": 0.75}
